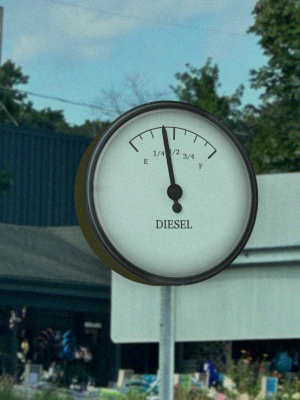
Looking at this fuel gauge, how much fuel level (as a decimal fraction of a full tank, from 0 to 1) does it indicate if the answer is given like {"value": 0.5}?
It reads {"value": 0.375}
